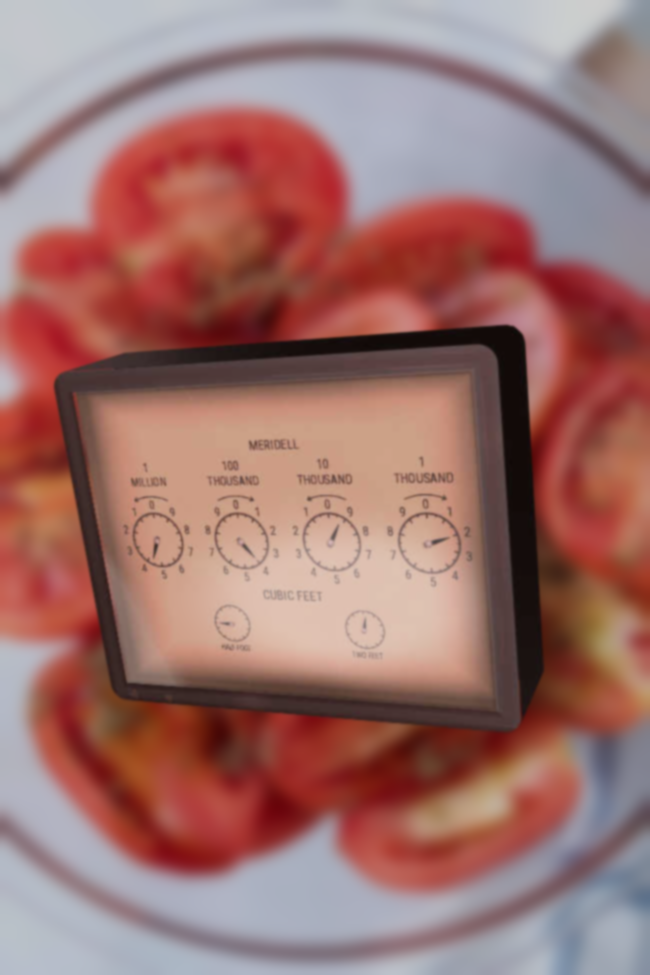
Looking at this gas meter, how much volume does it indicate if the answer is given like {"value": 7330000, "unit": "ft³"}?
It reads {"value": 439200, "unit": "ft³"}
